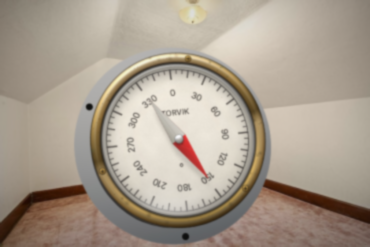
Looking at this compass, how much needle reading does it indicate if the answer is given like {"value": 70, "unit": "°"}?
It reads {"value": 150, "unit": "°"}
